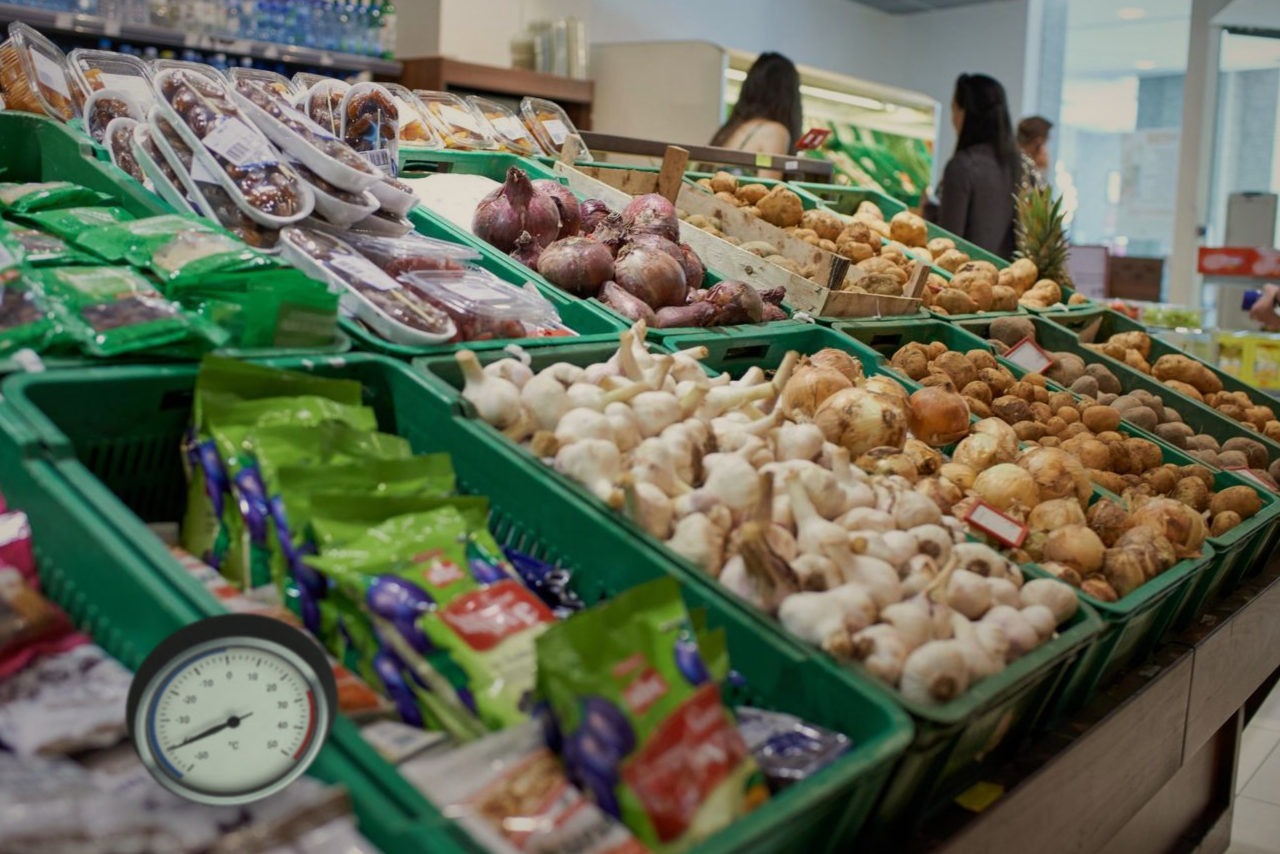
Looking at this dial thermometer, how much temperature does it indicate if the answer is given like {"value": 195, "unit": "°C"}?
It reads {"value": -40, "unit": "°C"}
